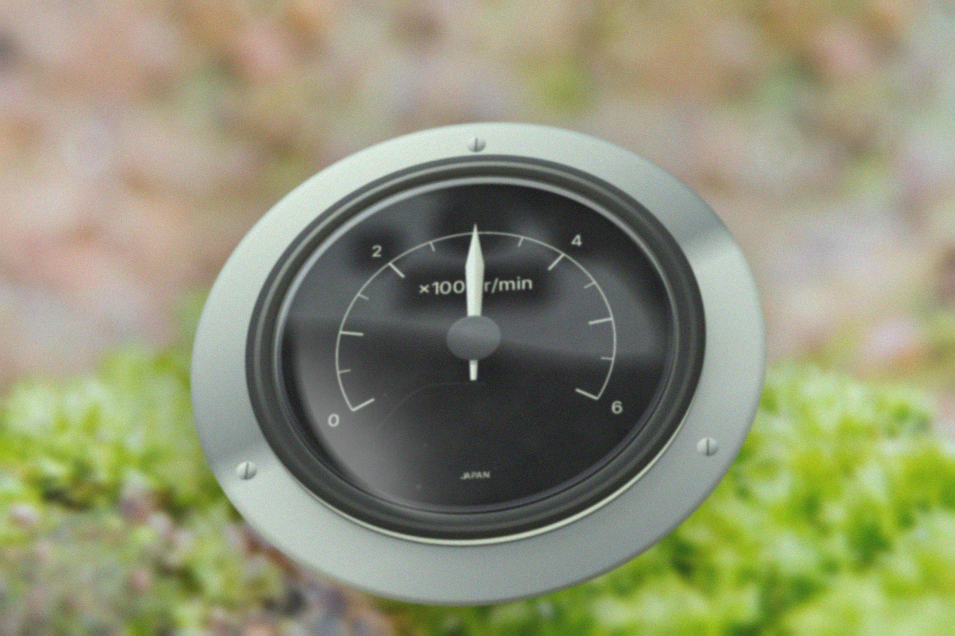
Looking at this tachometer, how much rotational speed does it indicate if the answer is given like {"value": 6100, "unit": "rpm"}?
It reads {"value": 3000, "unit": "rpm"}
